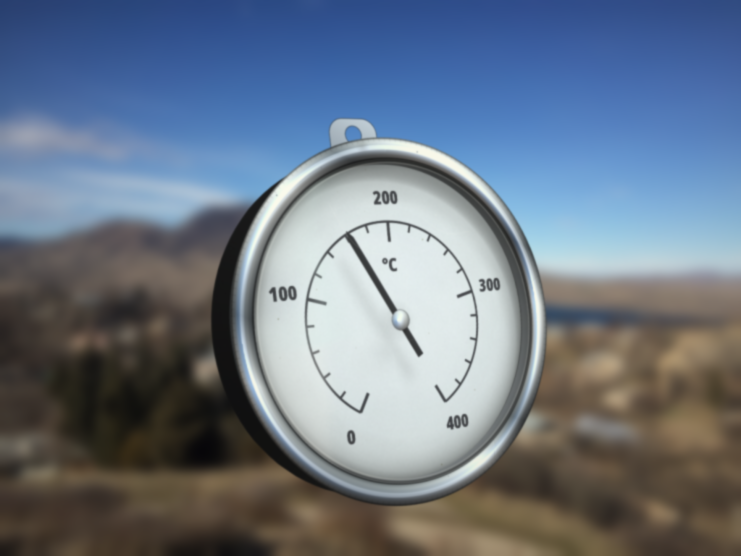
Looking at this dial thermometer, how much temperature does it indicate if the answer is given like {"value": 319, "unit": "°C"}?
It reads {"value": 160, "unit": "°C"}
